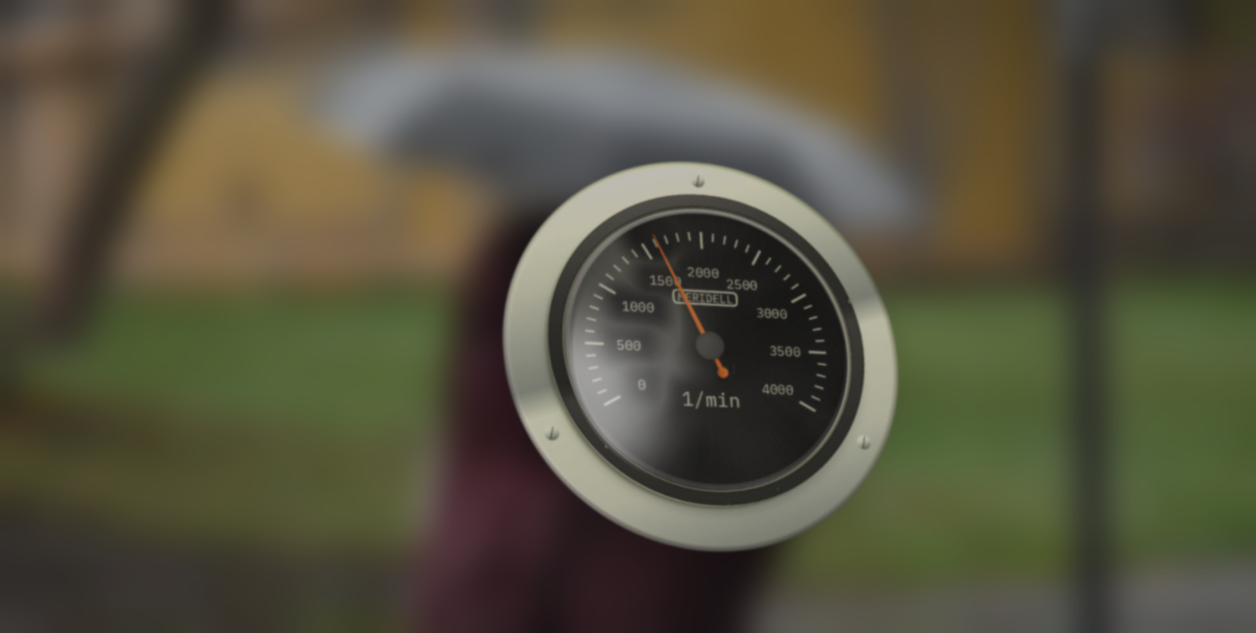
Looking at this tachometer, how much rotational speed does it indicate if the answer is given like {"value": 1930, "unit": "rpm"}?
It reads {"value": 1600, "unit": "rpm"}
